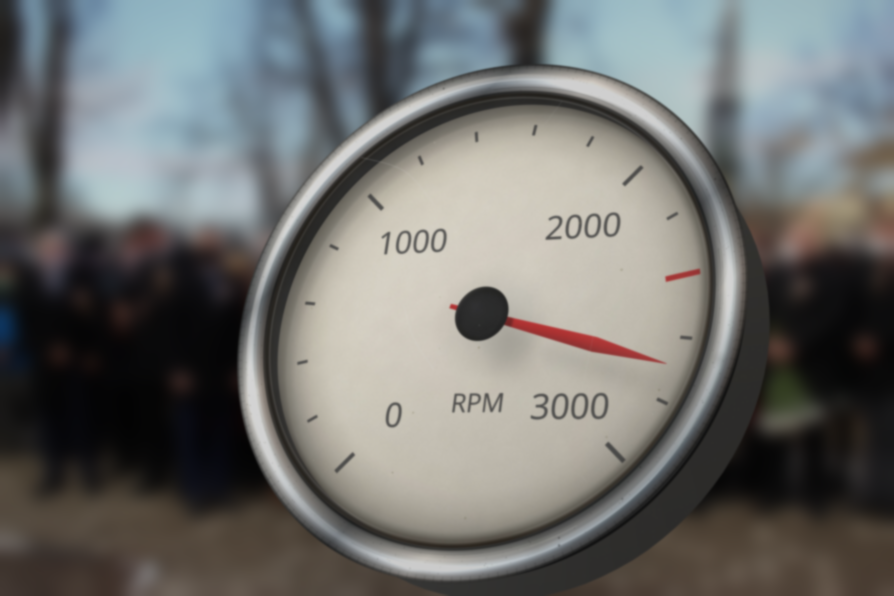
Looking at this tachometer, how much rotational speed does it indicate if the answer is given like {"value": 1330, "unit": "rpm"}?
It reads {"value": 2700, "unit": "rpm"}
